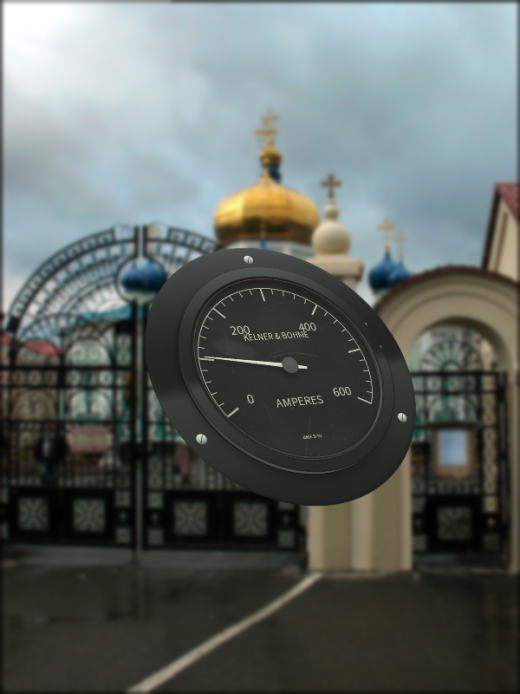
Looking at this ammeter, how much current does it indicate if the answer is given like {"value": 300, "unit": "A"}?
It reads {"value": 100, "unit": "A"}
